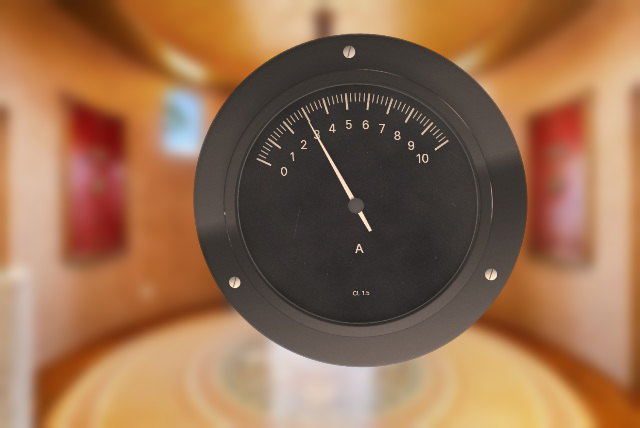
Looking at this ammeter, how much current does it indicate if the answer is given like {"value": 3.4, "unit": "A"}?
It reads {"value": 3, "unit": "A"}
